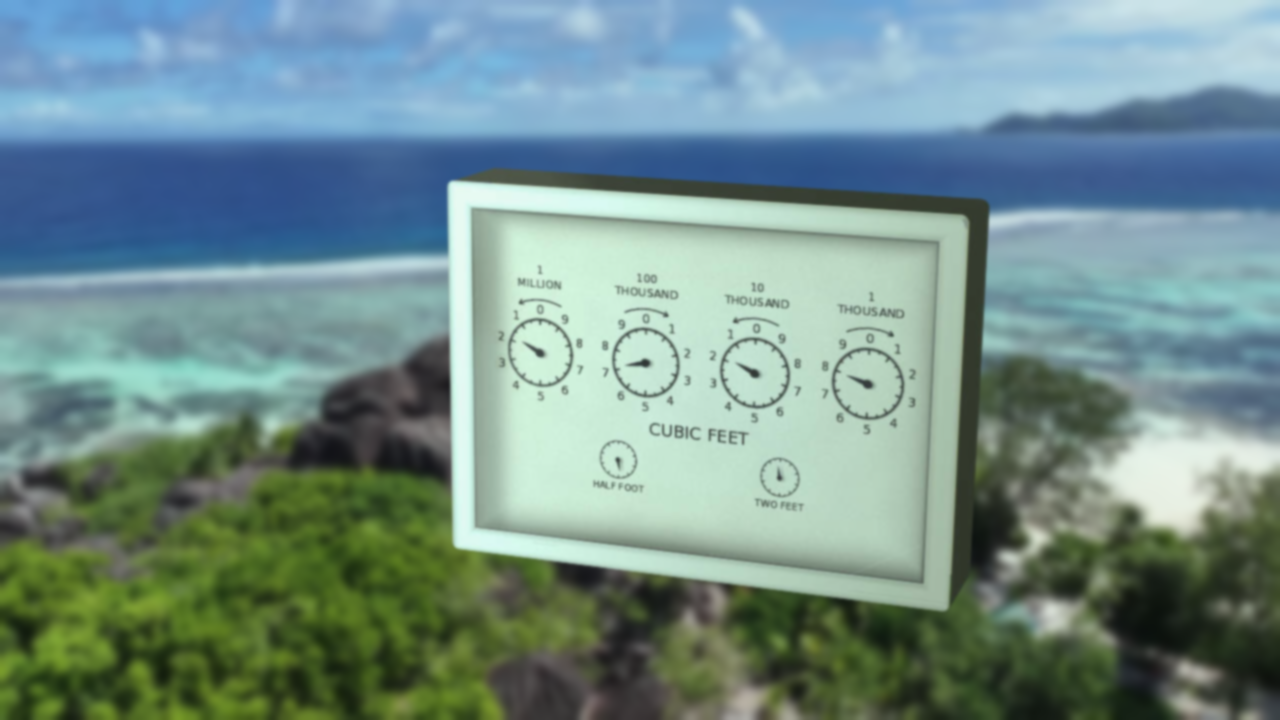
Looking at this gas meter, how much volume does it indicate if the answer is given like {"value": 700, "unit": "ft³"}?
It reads {"value": 171800, "unit": "ft³"}
